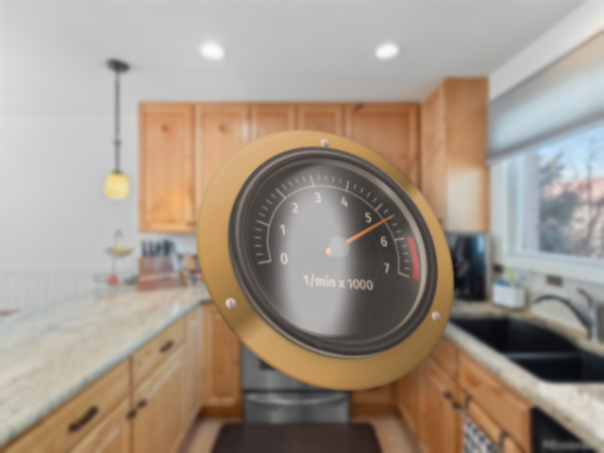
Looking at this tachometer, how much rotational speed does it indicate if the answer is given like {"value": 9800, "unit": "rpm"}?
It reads {"value": 5400, "unit": "rpm"}
